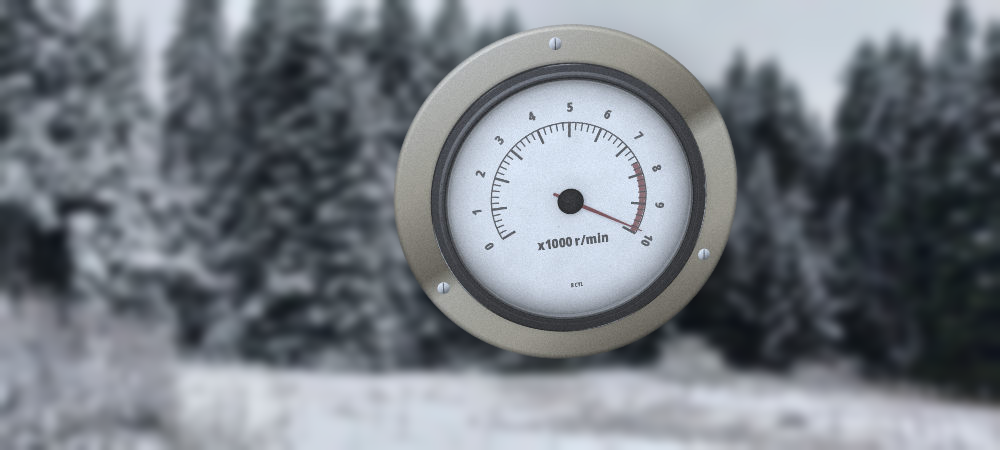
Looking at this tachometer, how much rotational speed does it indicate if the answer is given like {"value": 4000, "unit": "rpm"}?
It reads {"value": 9800, "unit": "rpm"}
